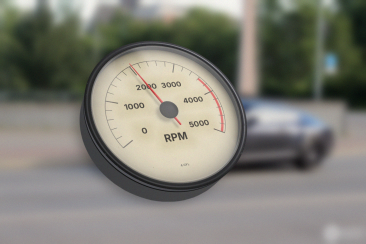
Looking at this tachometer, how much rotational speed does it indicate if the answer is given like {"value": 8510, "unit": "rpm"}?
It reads {"value": 2000, "unit": "rpm"}
